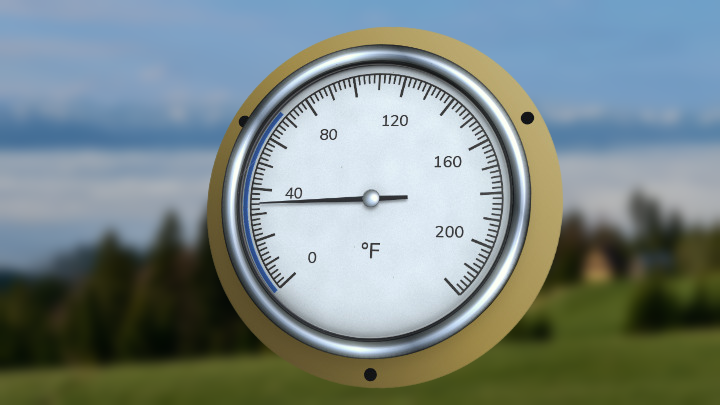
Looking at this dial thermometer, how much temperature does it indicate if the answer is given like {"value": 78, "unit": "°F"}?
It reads {"value": 34, "unit": "°F"}
